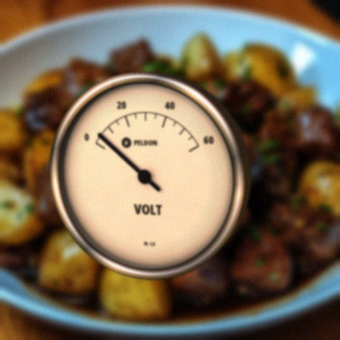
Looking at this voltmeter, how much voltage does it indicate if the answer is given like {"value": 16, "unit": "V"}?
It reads {"value": 5, "unit": "V"}
